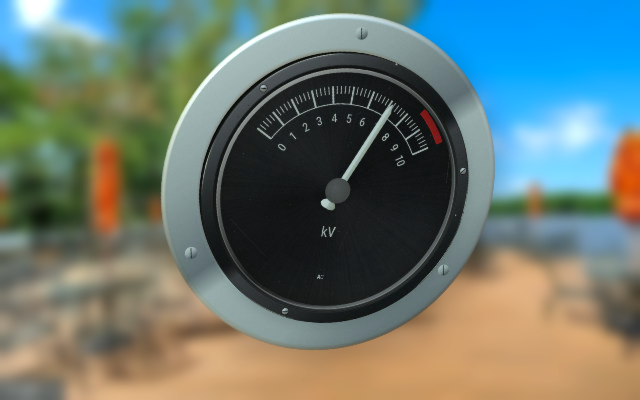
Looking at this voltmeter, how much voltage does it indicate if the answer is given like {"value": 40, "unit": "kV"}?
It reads {"value": 7, "unit": "kV"}
